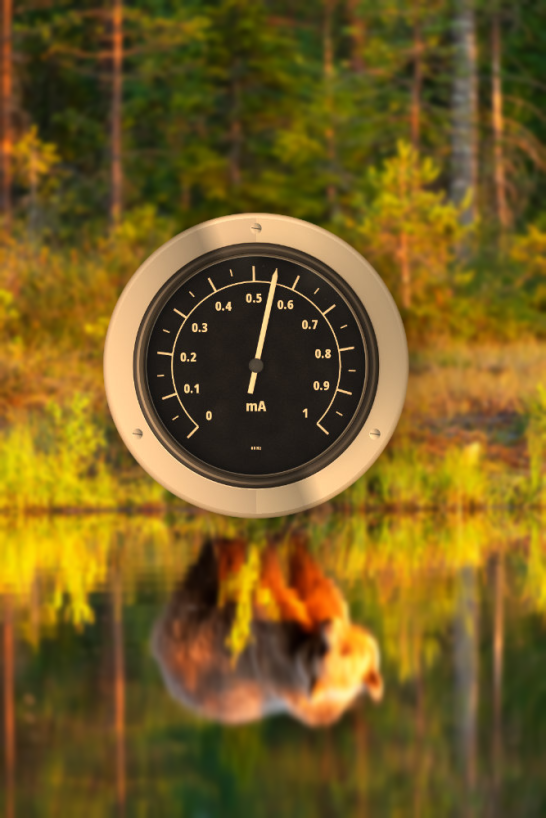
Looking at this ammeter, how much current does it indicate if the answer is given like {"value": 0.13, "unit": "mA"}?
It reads {"value": 0.55, "unit": "mA"}
